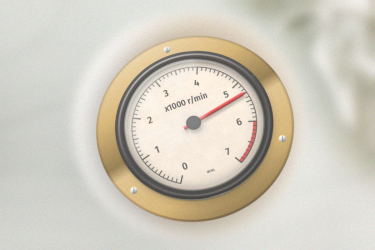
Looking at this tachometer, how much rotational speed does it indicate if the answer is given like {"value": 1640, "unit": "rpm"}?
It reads {"value": 5300, "unit": "rpm"}
